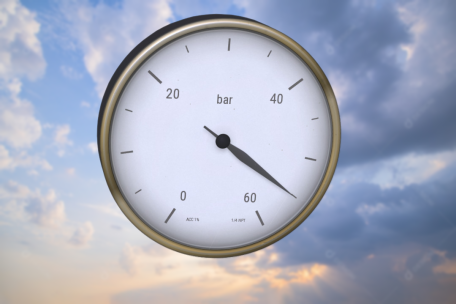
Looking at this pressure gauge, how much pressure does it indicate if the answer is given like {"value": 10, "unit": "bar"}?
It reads {"value": 55, "unit": "bar"}
